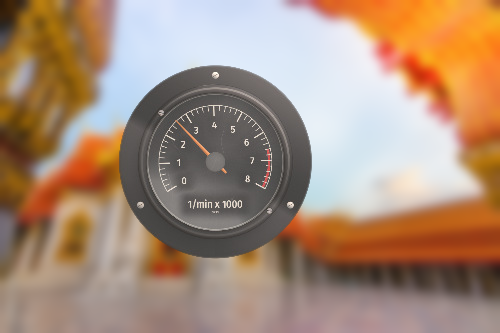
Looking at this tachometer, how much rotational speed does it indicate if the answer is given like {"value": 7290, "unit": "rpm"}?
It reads {"value": 2600, "unit": "rpm"}
